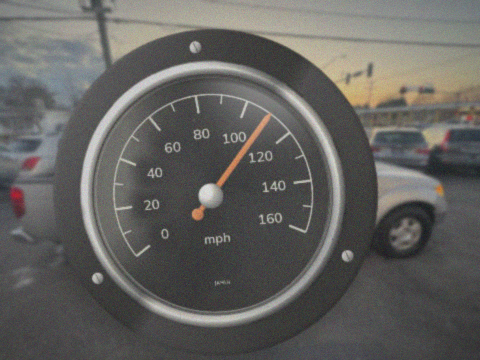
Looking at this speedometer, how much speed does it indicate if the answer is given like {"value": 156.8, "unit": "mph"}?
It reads {"value": 110, "unit": "mph"}
